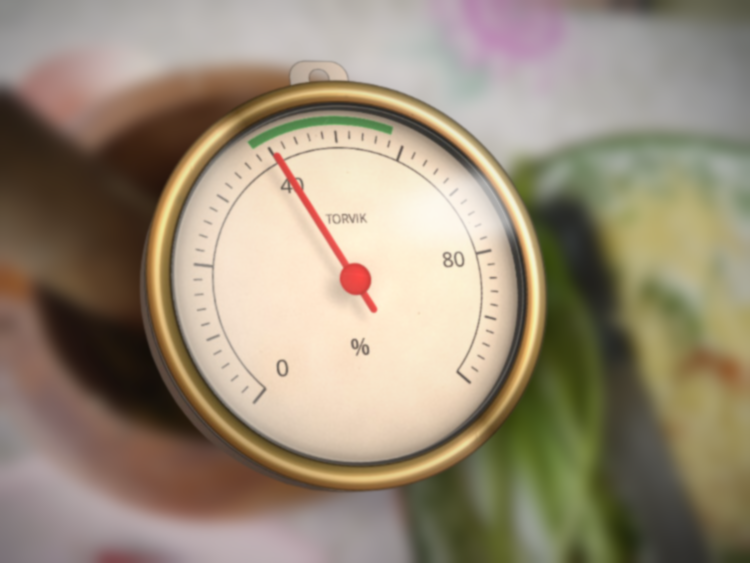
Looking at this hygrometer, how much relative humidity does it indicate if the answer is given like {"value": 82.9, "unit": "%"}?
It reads {"value": 40, "unit": "%"}
